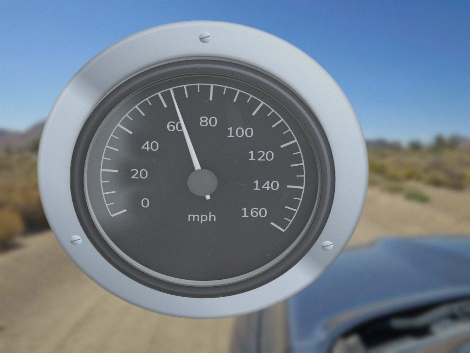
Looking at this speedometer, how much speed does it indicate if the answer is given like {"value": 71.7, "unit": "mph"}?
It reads {"value": 65, "unit": "mph"}
